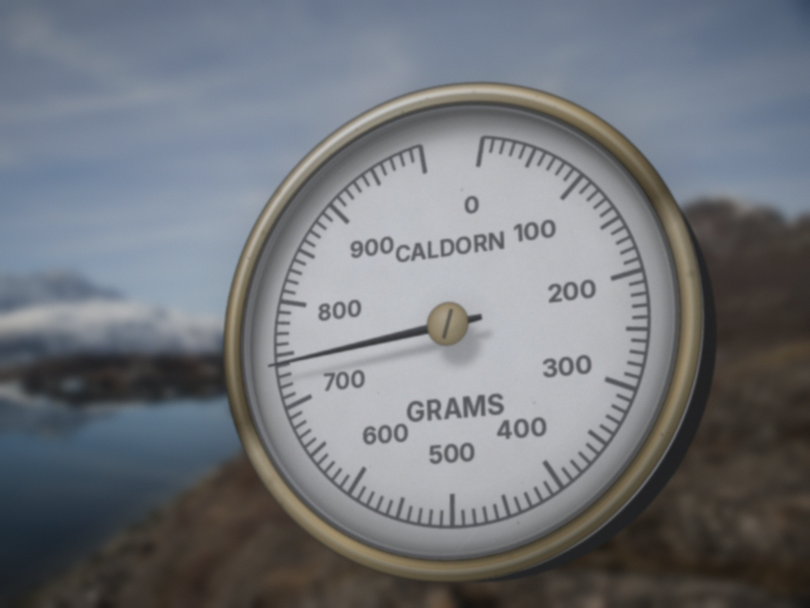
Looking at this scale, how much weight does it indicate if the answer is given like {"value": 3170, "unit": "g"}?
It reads {"value": 740, "unit": "g"}
